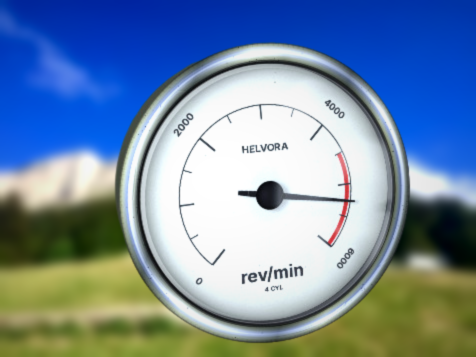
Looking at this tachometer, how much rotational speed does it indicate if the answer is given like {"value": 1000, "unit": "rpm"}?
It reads {"value": 5250, "unit": "rpm"}
